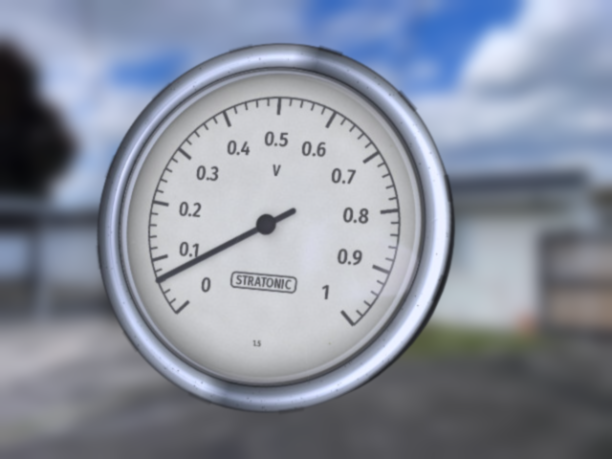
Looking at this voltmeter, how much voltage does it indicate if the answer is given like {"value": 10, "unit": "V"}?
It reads {"value": 0.06, "unit": "V"}
